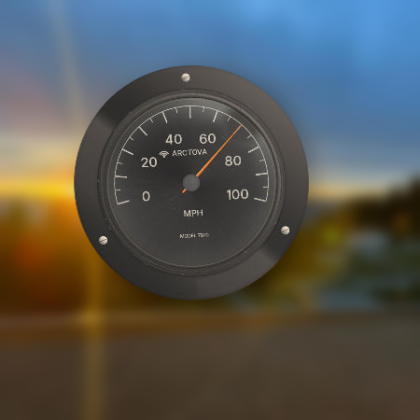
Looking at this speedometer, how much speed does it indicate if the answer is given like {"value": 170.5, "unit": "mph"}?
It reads {"value": 70, "unit": "mph"}
